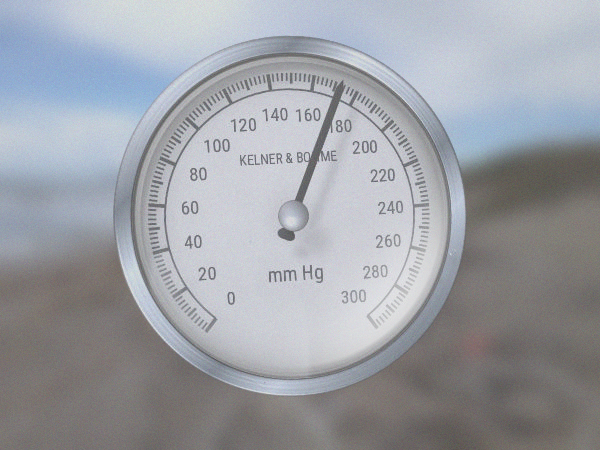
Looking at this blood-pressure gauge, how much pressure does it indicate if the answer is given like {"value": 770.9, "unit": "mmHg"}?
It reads {"value": 172, "unit": "mmHg"}
